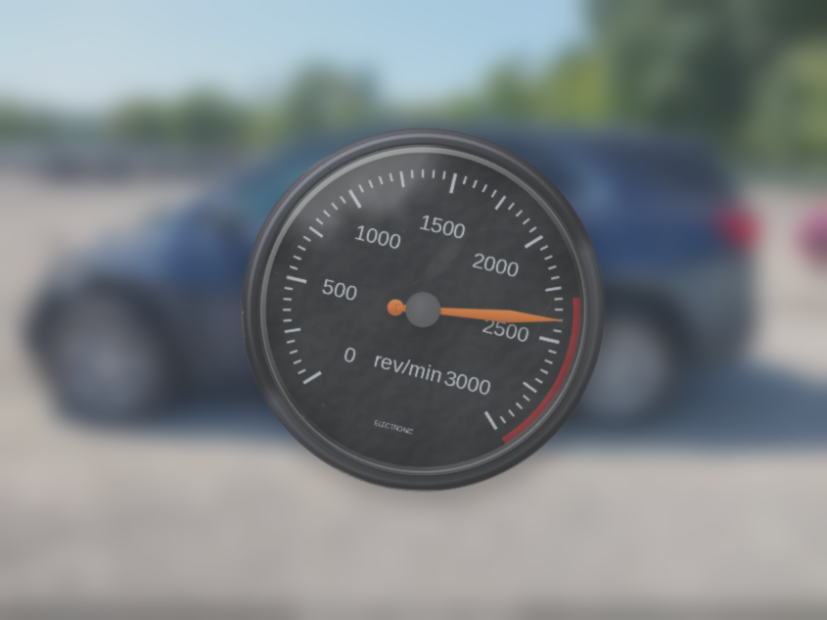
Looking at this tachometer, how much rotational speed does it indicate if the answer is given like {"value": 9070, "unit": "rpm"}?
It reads {"value": 2400, "unit": "rpm"}
